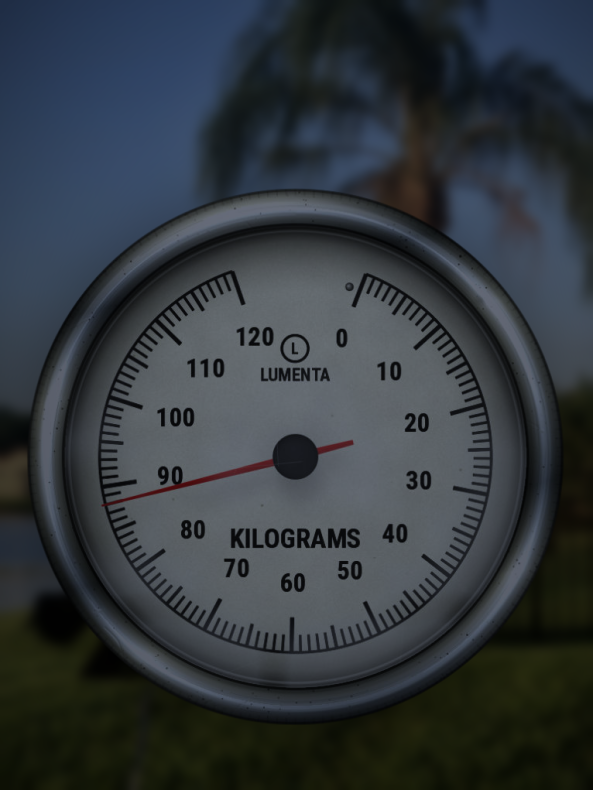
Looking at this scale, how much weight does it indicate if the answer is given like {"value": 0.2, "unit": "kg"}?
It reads {"value": 88, "unit": "kg"}
